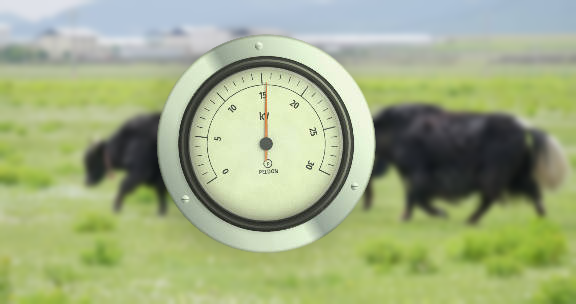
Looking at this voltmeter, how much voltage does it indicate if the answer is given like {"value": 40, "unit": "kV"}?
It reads {"value": 15.5, "unit": "kV"}
